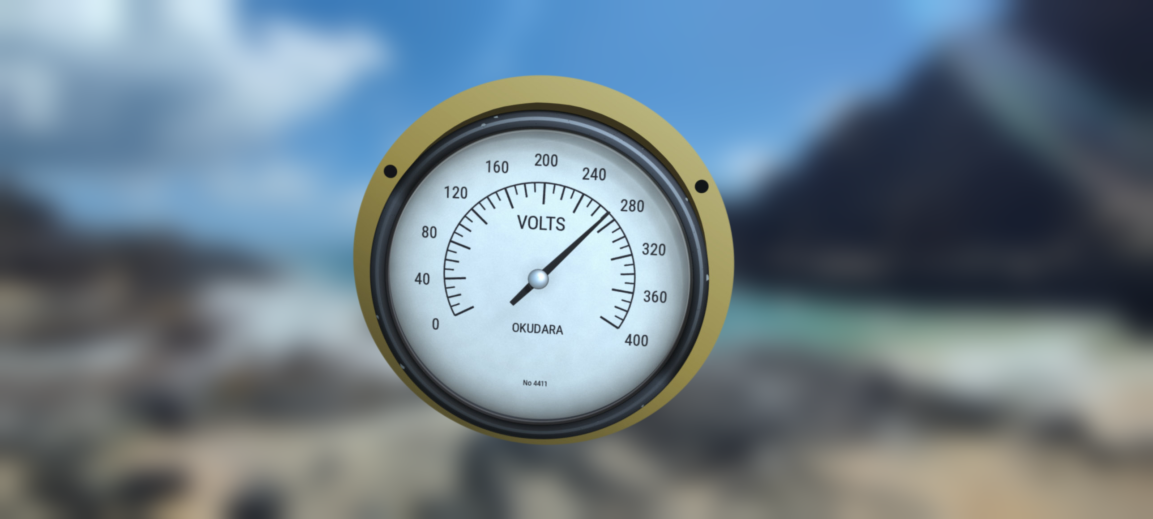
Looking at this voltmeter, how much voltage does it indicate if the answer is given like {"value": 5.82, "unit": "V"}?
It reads {"value": 270, "unit": "V"}
